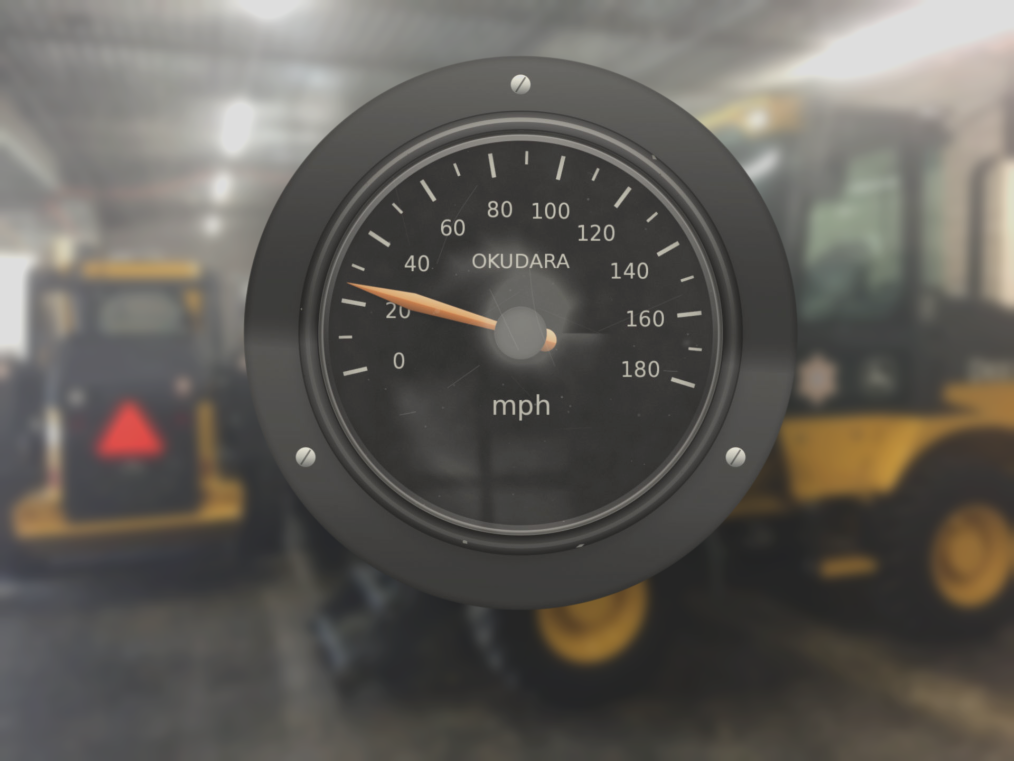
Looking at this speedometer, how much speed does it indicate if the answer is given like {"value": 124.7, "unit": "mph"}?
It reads {"value": 25, "unit": "mph"}
